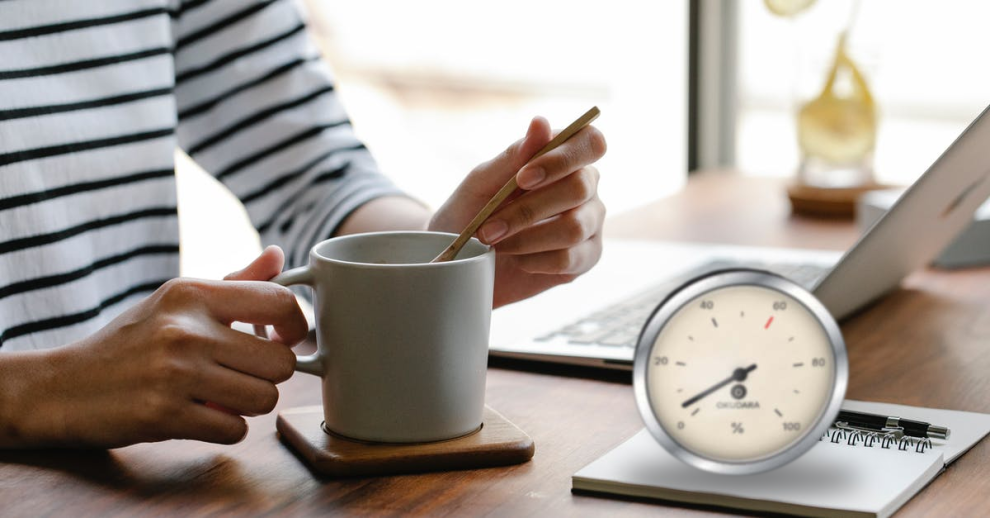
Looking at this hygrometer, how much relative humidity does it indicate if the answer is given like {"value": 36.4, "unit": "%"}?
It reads {"value": 5, "unit": "%"}
